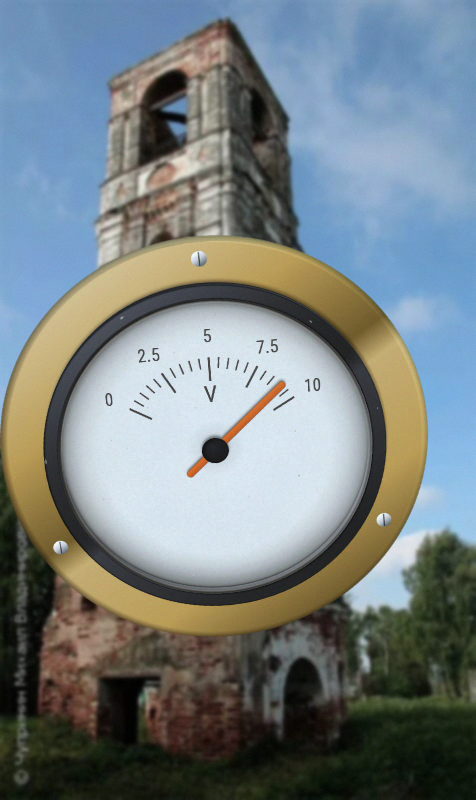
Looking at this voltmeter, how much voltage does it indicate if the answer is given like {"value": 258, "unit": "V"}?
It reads {"value": 9, "unit": "V"}
